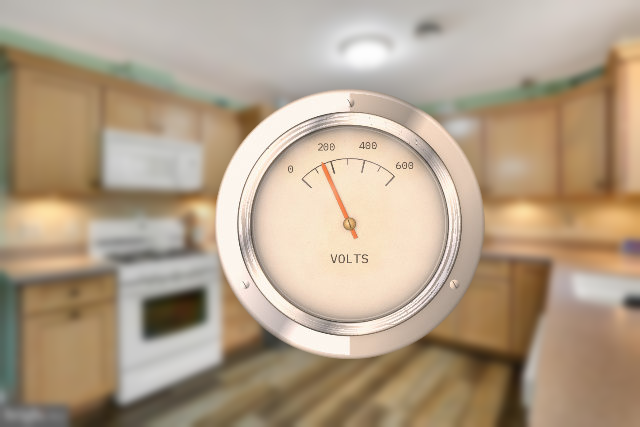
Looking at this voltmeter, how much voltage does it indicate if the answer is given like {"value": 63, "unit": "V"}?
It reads {"value": 150, "unit": "V"}
